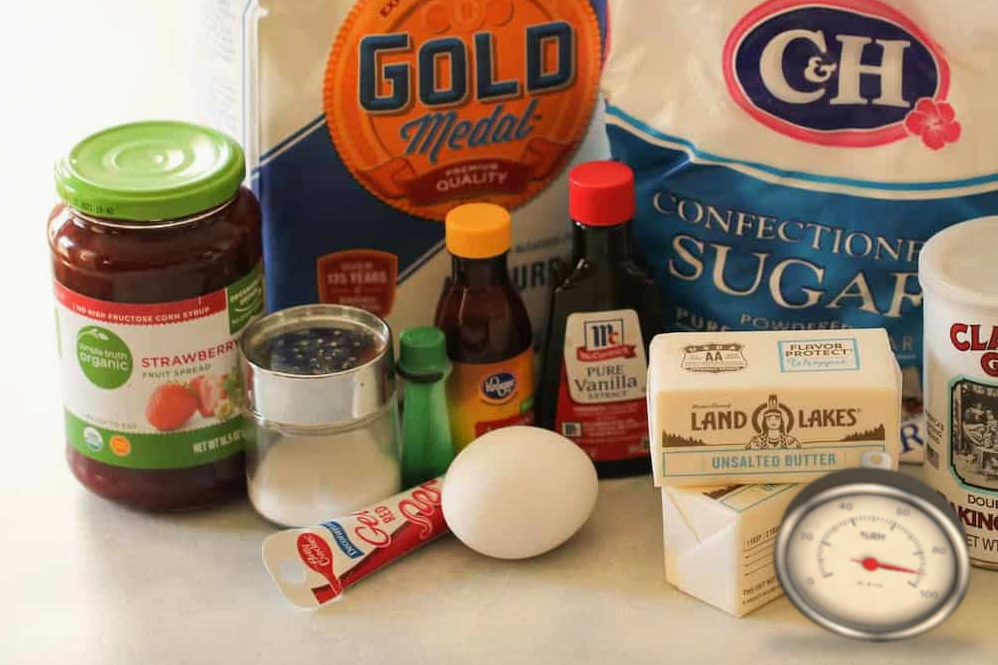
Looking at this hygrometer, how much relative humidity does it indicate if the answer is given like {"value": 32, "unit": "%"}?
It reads {"value": 90, "unit": "%"}
